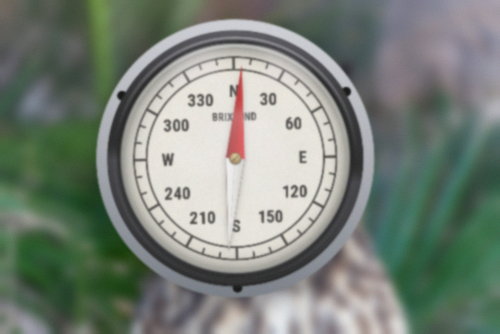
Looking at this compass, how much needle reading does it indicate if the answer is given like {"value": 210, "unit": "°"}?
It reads {"value": 5, "unit": "°"}
